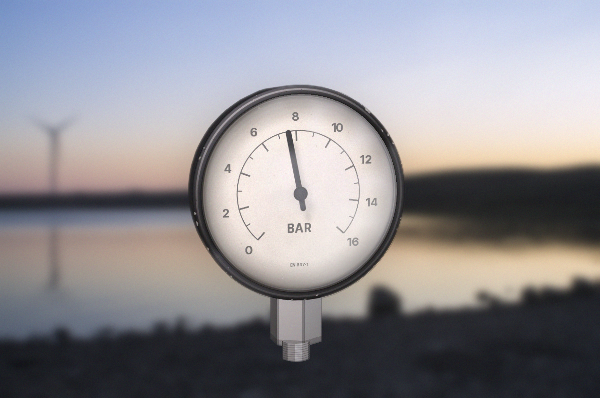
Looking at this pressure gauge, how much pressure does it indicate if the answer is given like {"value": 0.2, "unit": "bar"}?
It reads {"value": 7.5, "unit": "bar"}
